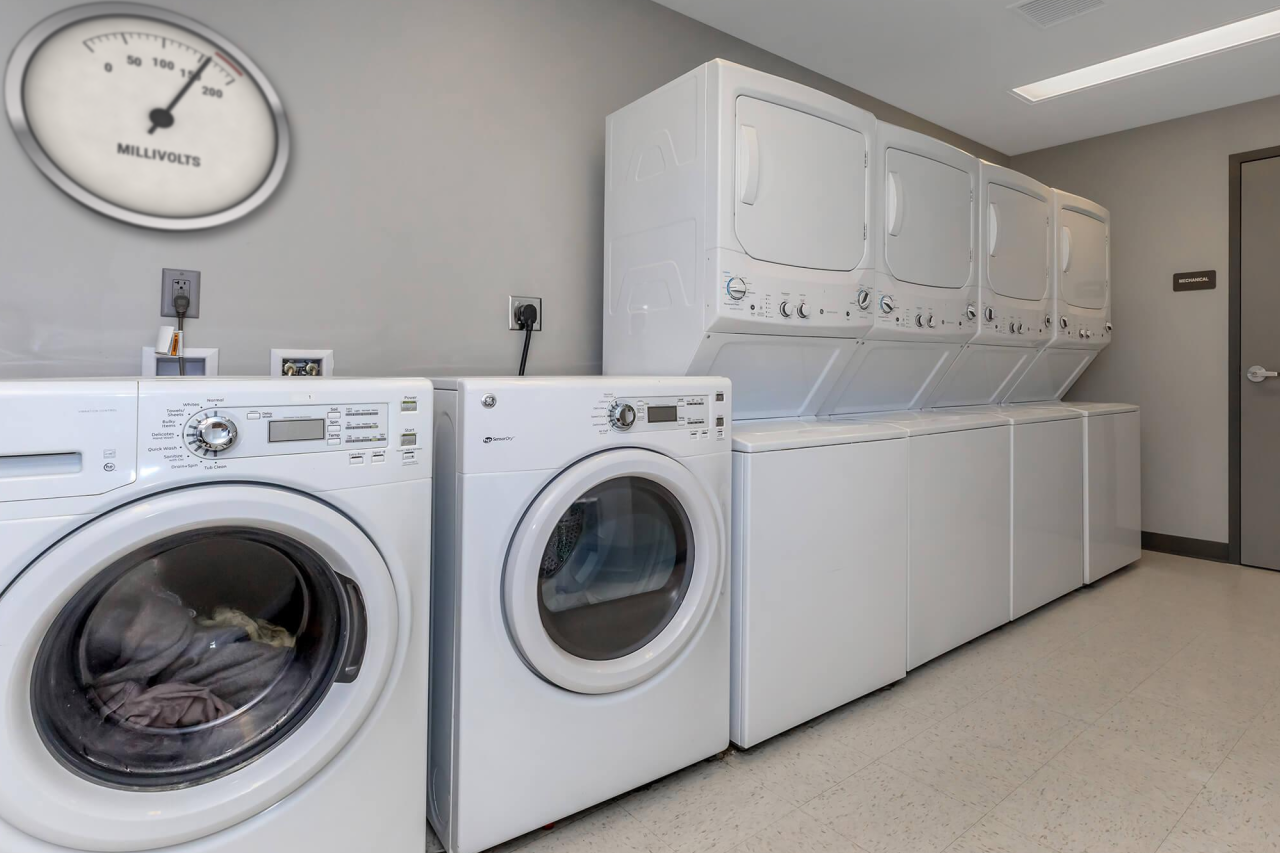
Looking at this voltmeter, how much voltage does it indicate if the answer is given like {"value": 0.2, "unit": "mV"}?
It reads {"value": 160, "unit": "mV"}
